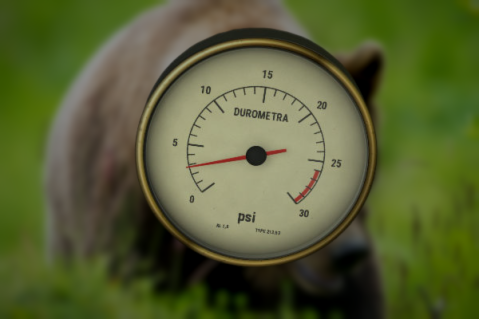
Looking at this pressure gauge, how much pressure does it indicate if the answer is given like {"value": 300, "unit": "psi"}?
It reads {"value": 3, "unit": "psi"}
